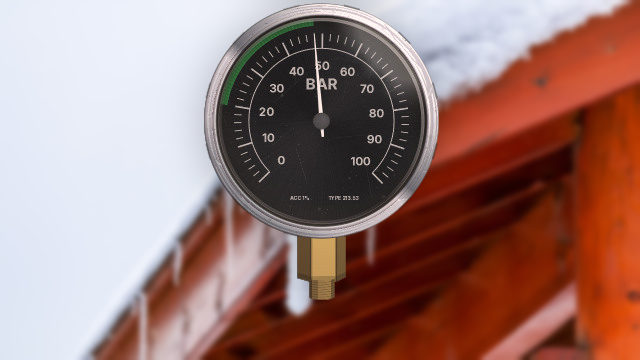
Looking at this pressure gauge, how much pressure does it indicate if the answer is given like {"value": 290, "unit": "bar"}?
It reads {"value": 48, "unit": "bar"}
